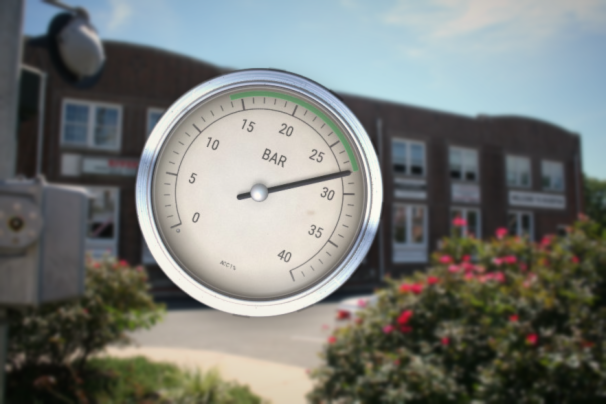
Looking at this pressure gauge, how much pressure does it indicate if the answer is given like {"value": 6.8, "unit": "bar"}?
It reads {"value": 28, "unit": "bar"}
